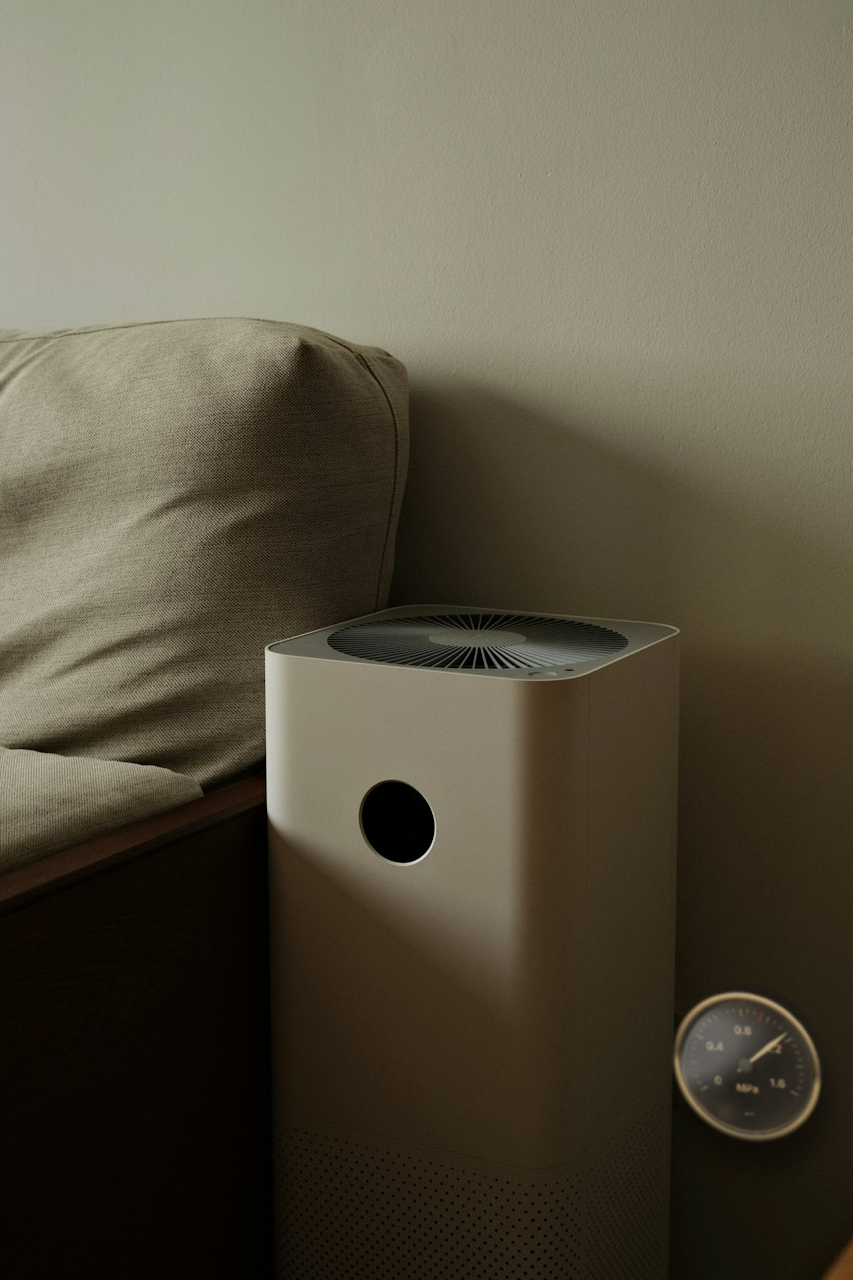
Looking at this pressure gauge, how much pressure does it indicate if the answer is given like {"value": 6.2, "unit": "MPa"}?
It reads {"value": 1.15, "unit": "MPa"}
